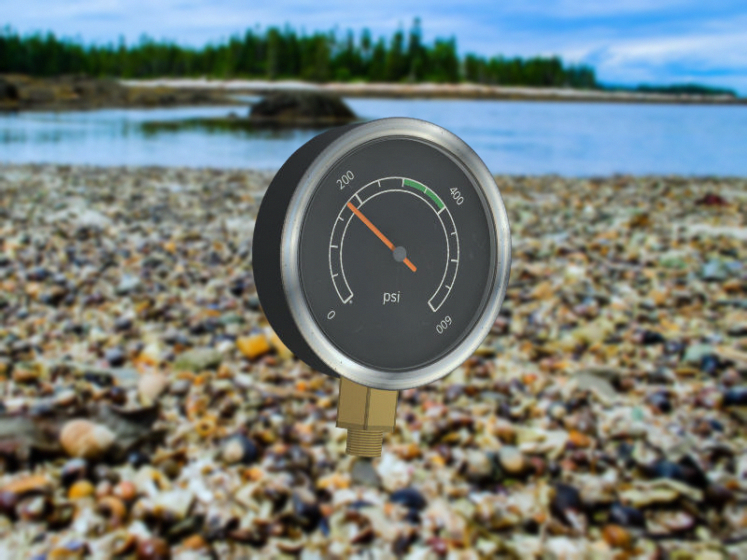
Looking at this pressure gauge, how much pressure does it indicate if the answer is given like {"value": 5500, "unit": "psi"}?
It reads {"value": 175, "unit": "psi"}
